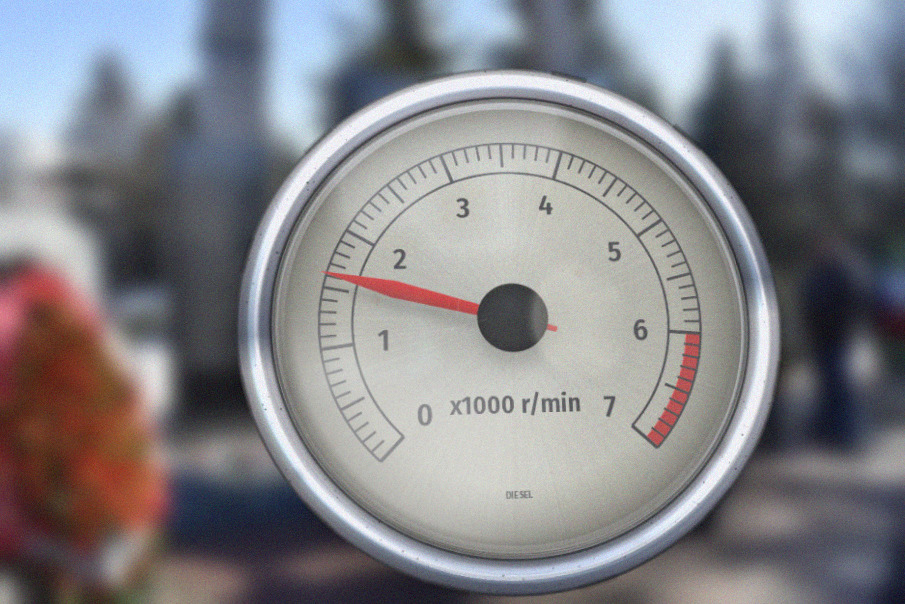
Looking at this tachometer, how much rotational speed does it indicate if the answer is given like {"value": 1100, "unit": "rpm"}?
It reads {"value": 1600, "unit": "rpm"}
